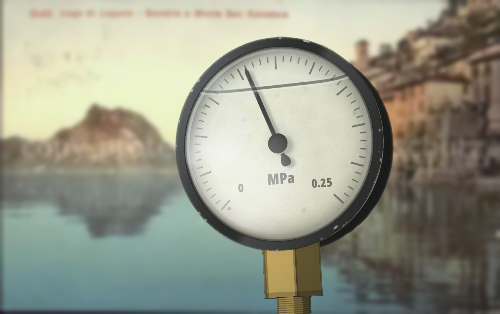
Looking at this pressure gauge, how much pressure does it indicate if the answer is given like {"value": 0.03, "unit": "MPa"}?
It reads {"value": 0.105, "unit": "MPa"}
